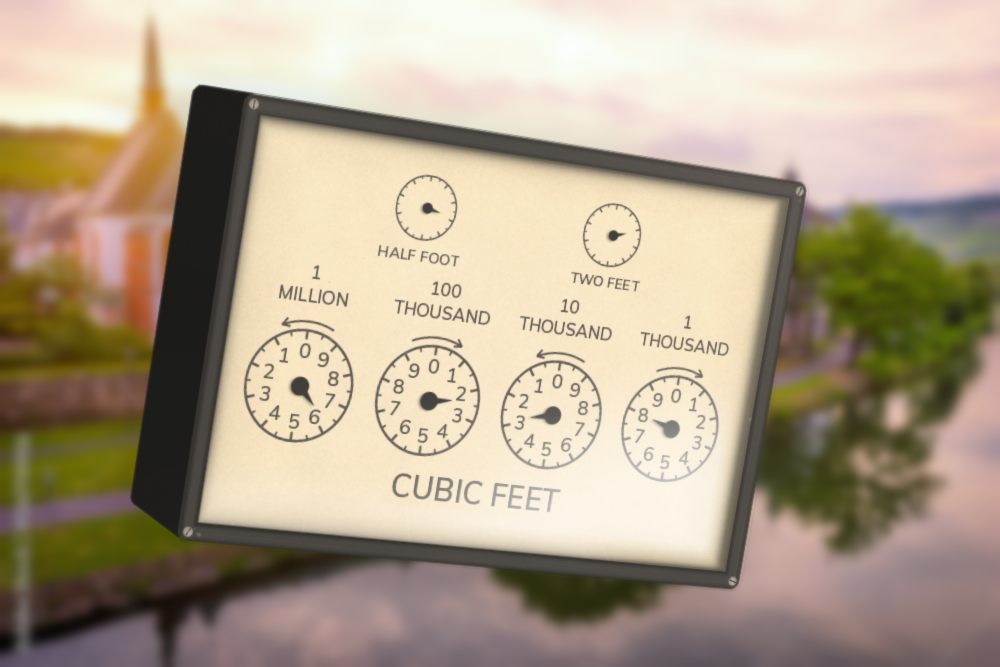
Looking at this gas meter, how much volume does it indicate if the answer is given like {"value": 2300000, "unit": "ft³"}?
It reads {"value": 622800, "unit": "ft³"}
